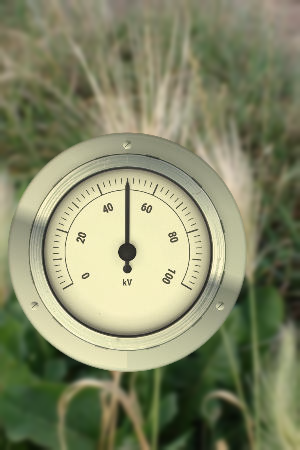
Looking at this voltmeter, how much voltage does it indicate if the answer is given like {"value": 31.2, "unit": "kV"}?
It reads {"value": 50, "unit": "kV"}
